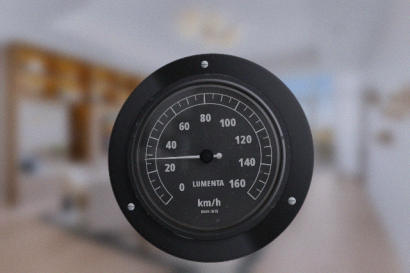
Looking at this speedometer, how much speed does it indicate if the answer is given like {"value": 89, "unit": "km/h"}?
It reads {"value": 27.5, "unit": "km/h"}
